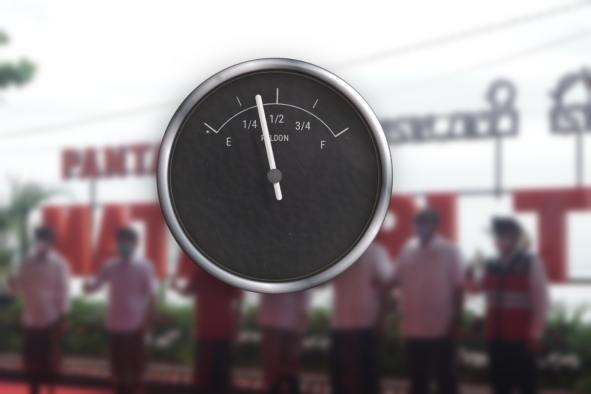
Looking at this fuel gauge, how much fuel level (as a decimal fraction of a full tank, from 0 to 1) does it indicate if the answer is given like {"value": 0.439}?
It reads {"value": 0.375}
